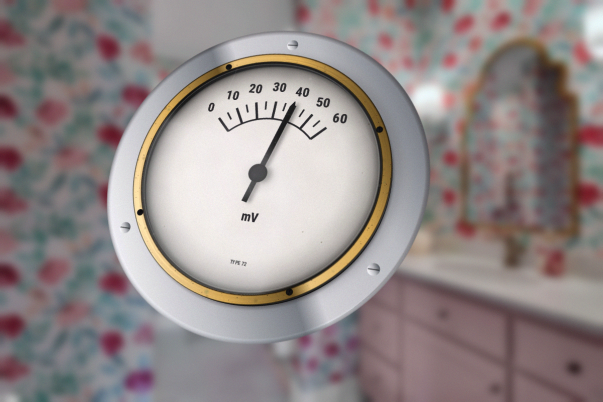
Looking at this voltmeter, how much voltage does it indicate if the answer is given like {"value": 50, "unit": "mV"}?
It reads {"value": 40, "unit": "mV"}
